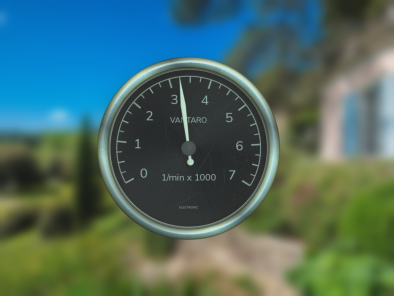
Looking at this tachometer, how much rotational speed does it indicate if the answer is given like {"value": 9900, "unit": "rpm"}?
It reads {"value": 3250, "unit": "rpm"}
